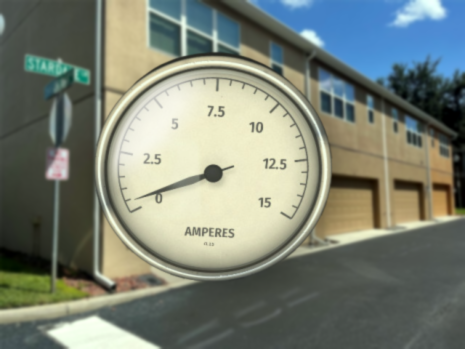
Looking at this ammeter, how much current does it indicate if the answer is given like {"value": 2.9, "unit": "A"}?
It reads {"value": 0.5, "unit": "A"}
